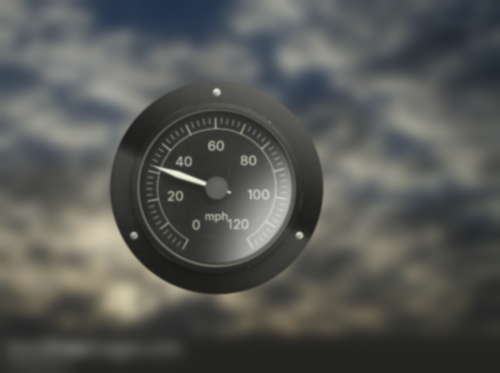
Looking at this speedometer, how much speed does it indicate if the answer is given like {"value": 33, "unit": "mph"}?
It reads {"value": 32, "unit": "mph"}
